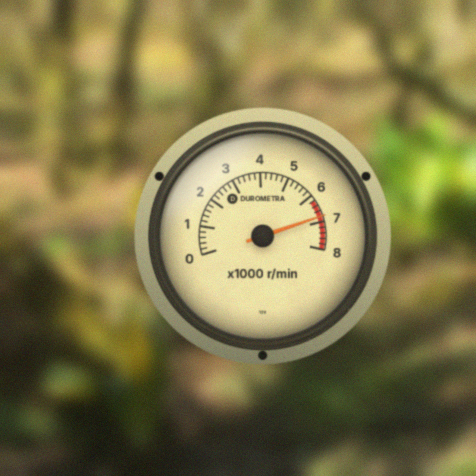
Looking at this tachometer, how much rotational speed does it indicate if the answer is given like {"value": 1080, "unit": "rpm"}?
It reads {"value": 6800, "unit": "rpm"}
